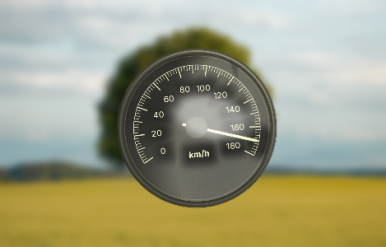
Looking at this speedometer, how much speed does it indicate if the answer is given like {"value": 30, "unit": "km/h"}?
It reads {"value": 170, "unit": "km/h"}
